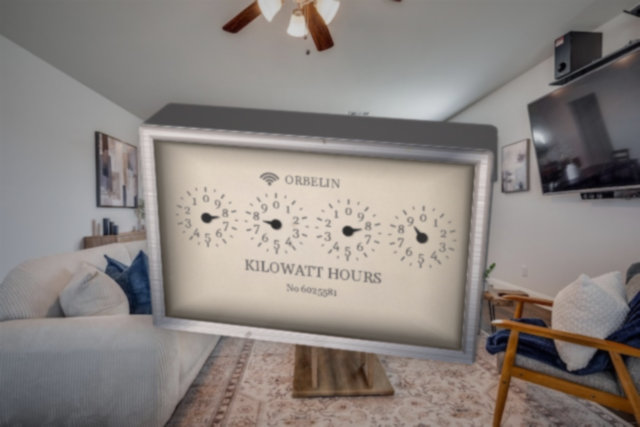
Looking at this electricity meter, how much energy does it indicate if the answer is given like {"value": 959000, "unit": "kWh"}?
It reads {"value": 7779, "unit": "kWh"}
